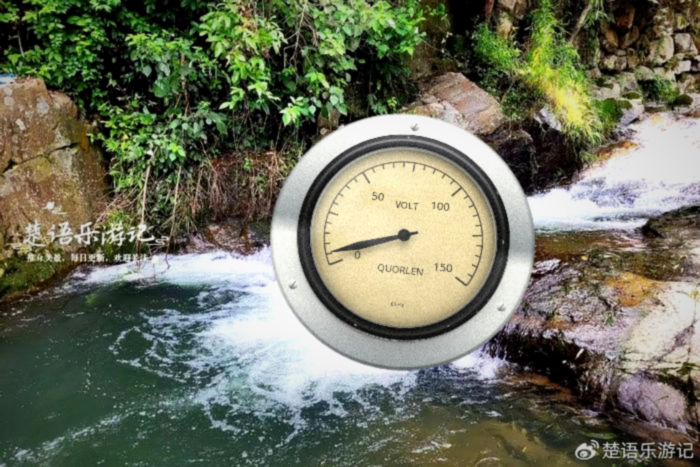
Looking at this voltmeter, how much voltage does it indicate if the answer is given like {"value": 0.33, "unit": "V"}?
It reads {"value": 5, "unit": "V"}
